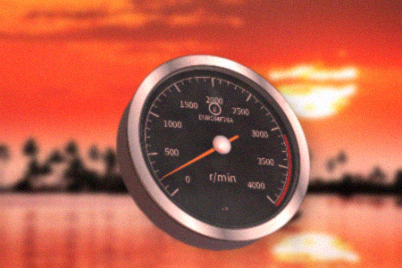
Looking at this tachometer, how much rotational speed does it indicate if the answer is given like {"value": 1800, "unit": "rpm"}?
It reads {"value": 200, "unit": "rpm"}
